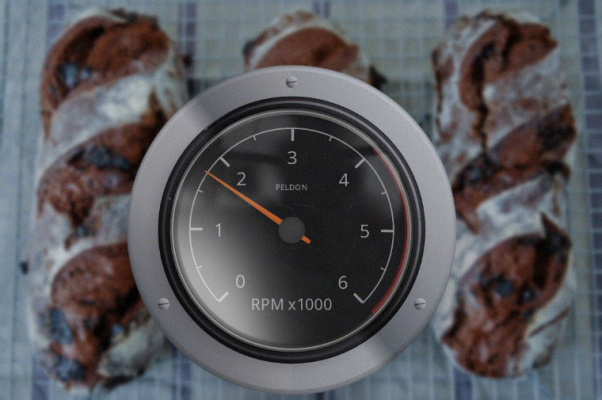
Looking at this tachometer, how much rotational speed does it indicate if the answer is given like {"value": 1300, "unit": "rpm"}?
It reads {"value": 1750, "unit": "rpm"}
